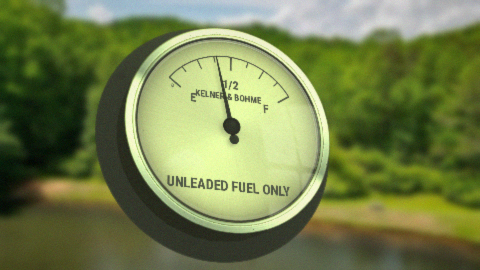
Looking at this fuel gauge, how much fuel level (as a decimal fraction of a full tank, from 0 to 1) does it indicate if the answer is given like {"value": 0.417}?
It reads {"value": 0.375}
